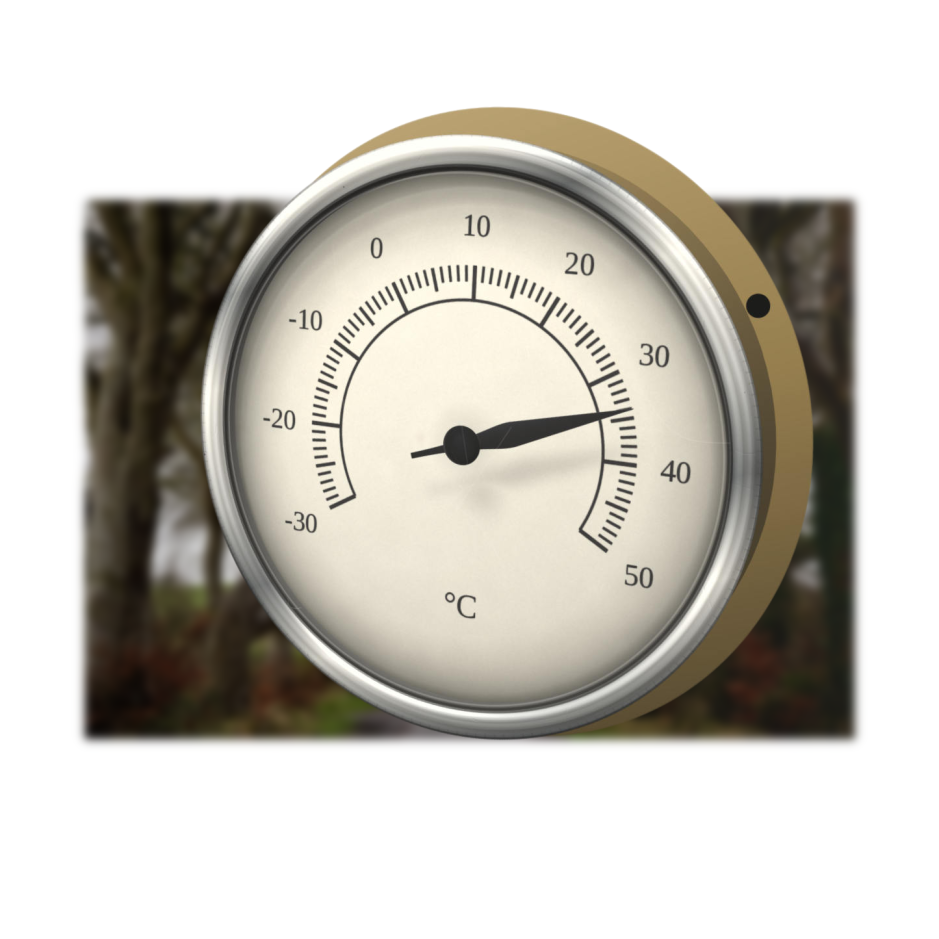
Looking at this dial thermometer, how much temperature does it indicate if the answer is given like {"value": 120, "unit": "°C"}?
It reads {"value": 34, "unit": "°C"}
